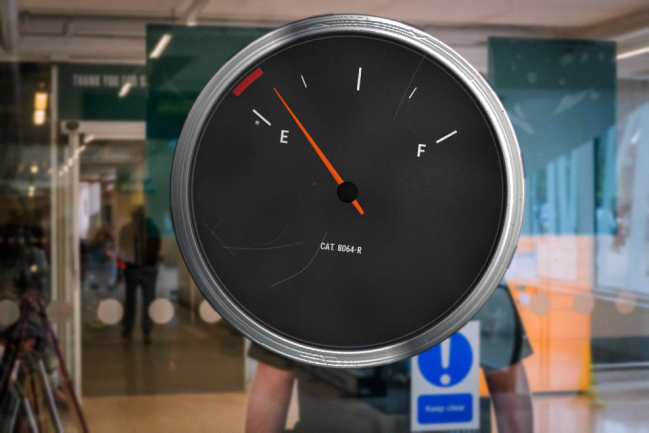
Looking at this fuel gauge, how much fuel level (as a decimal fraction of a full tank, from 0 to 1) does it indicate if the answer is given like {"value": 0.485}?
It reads {"value": 0.125}
